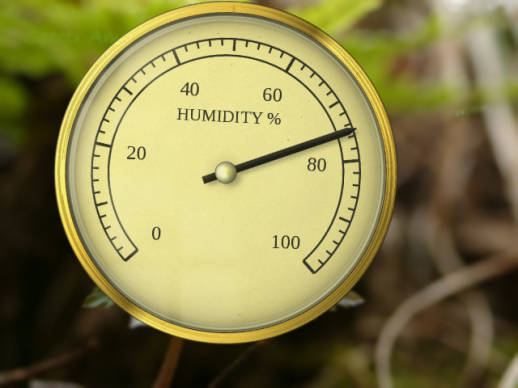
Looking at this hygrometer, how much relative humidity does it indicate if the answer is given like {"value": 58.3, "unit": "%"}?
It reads {"value": 75, "unit": "%"}
